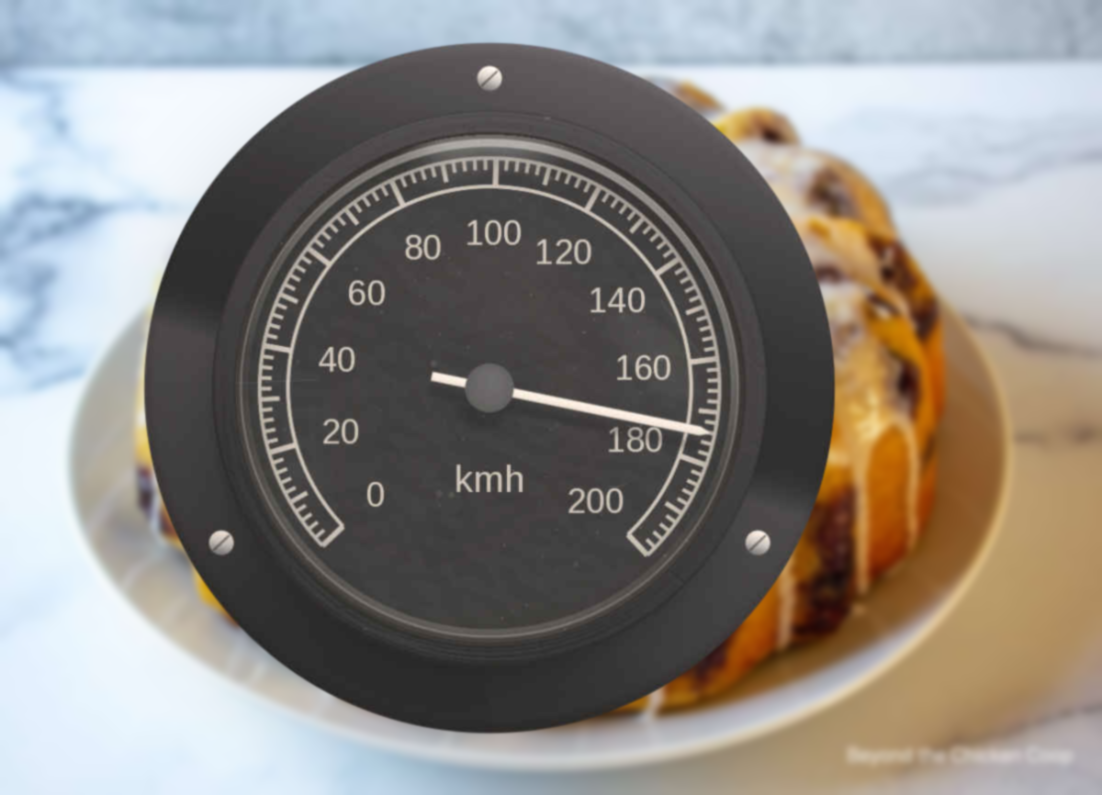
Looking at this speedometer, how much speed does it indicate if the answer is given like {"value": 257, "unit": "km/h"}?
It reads {"value": 174, "unit": "km/h"}
